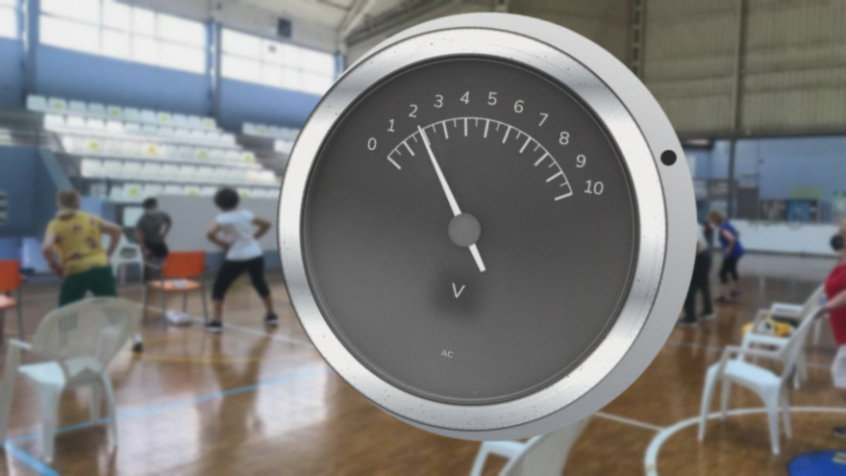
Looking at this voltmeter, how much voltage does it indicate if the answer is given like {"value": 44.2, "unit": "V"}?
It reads {"value": 2, "unit": "V"}
